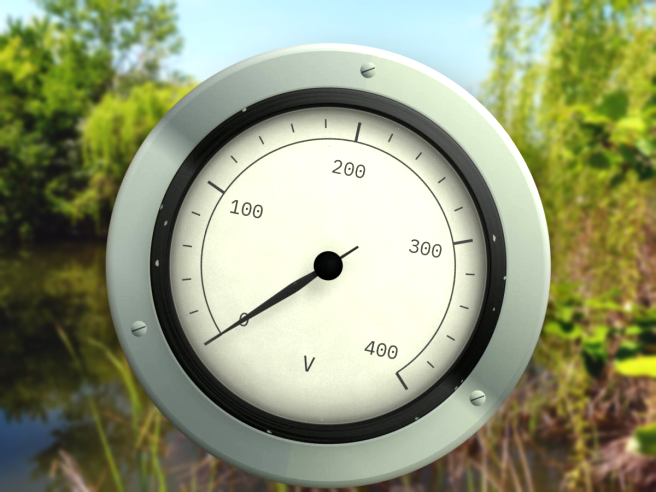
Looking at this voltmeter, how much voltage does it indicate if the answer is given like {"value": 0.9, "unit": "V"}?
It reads {"value": 0, "unit": "V"}
